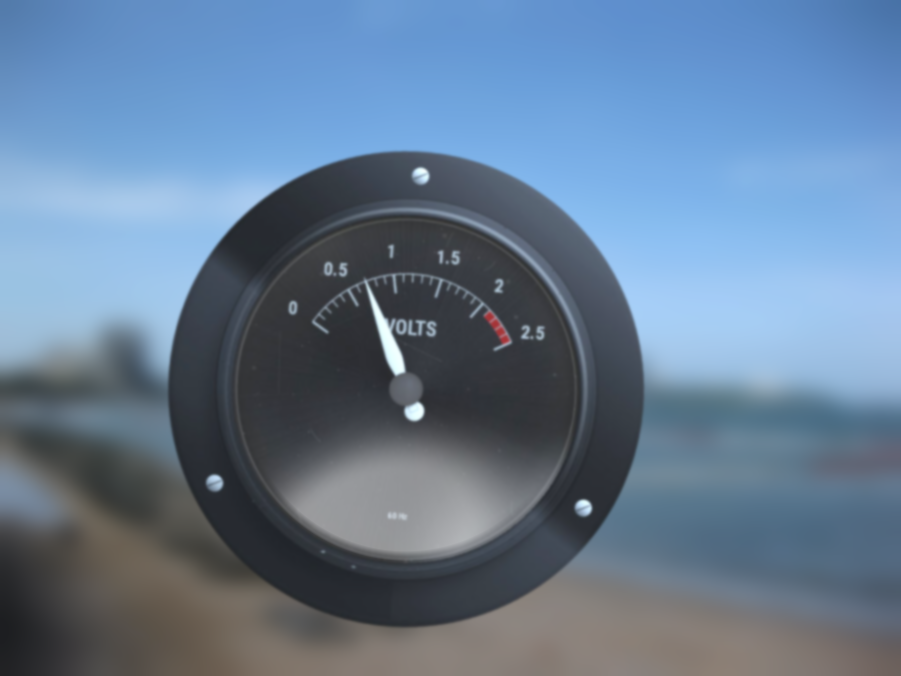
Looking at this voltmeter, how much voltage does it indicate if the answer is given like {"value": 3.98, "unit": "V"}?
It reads {"value": 0.7, "unit": "V"}
